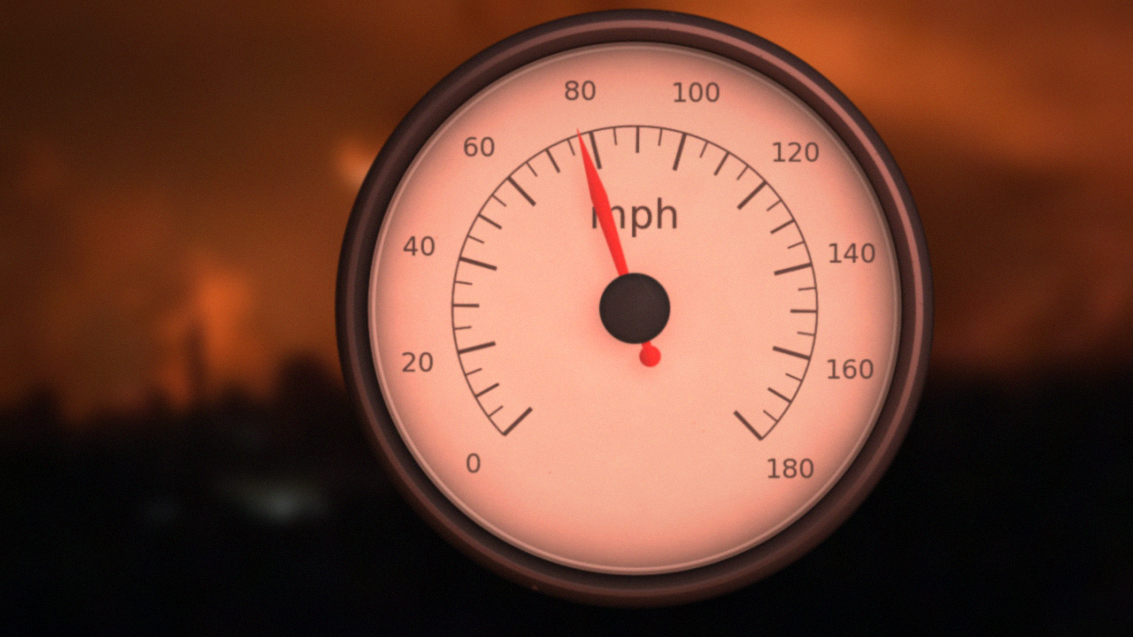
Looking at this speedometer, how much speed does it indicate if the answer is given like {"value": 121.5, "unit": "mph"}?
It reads {"value": 77.5, "unit": "mph"}
